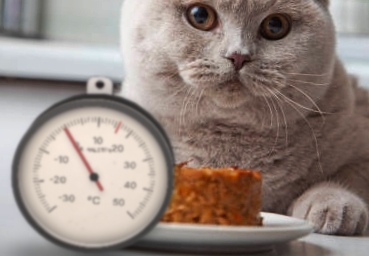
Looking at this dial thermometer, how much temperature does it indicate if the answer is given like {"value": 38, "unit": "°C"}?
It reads {"value": 0, "unit": "°C"}
